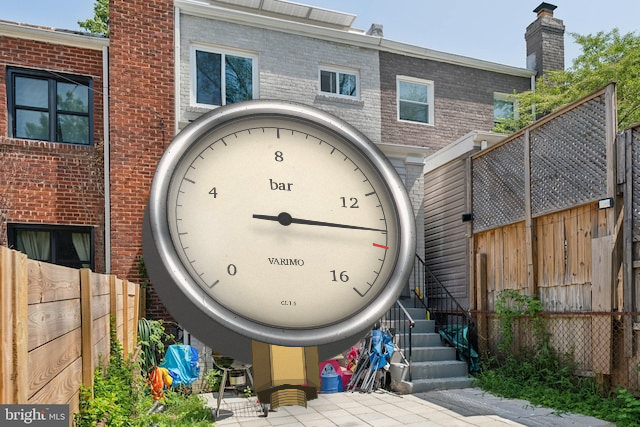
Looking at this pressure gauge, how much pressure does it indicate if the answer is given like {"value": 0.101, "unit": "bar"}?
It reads {"value": 13.5, "unit": "bar"}
